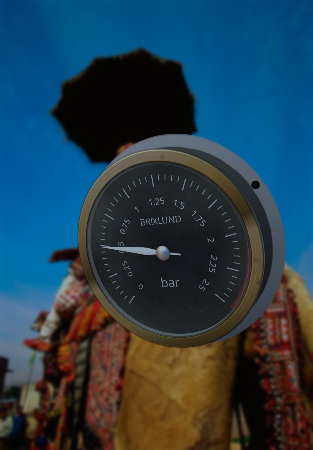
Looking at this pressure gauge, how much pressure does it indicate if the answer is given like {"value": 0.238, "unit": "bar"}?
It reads {"value": 0.5, "unit": "bar"}
